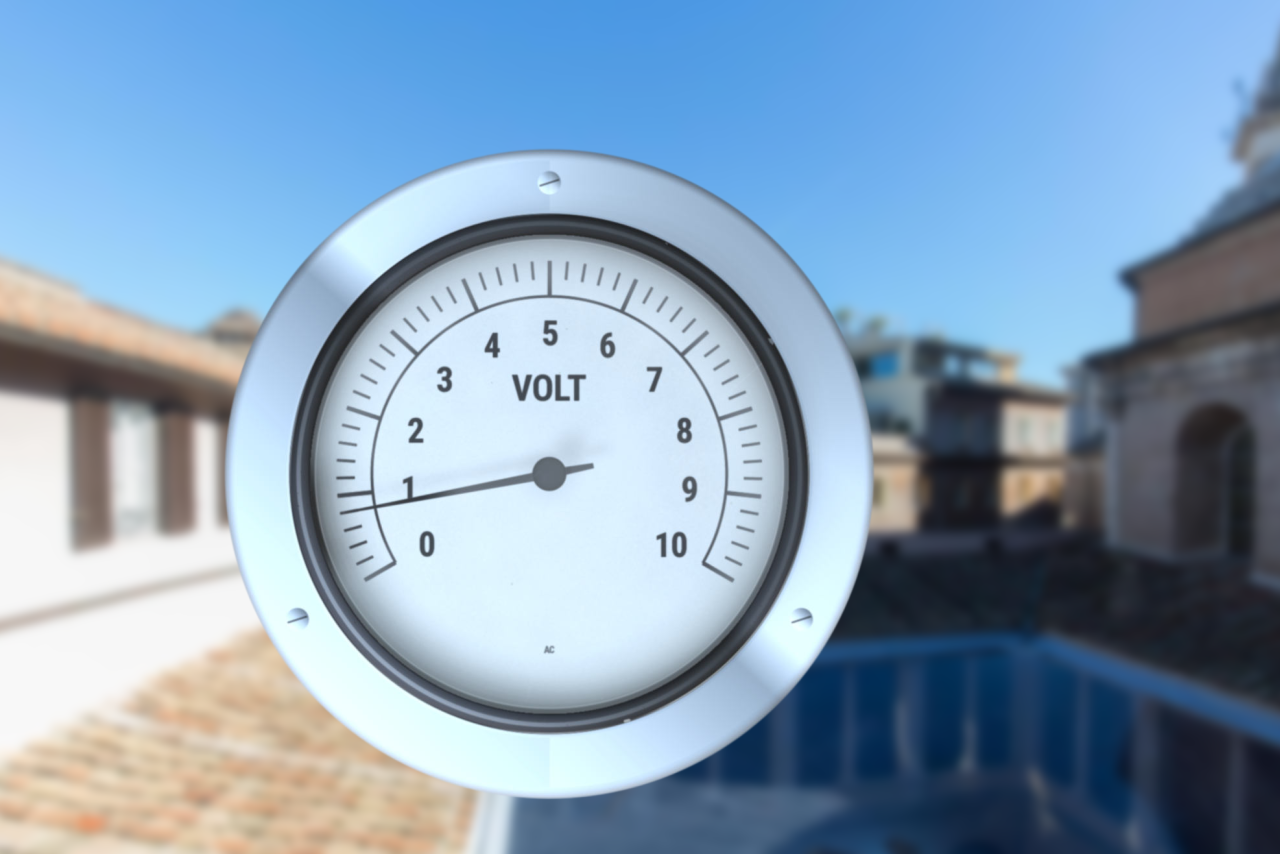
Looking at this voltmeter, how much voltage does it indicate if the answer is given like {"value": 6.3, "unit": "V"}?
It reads {"value": 0.8, "unit": "V"}
